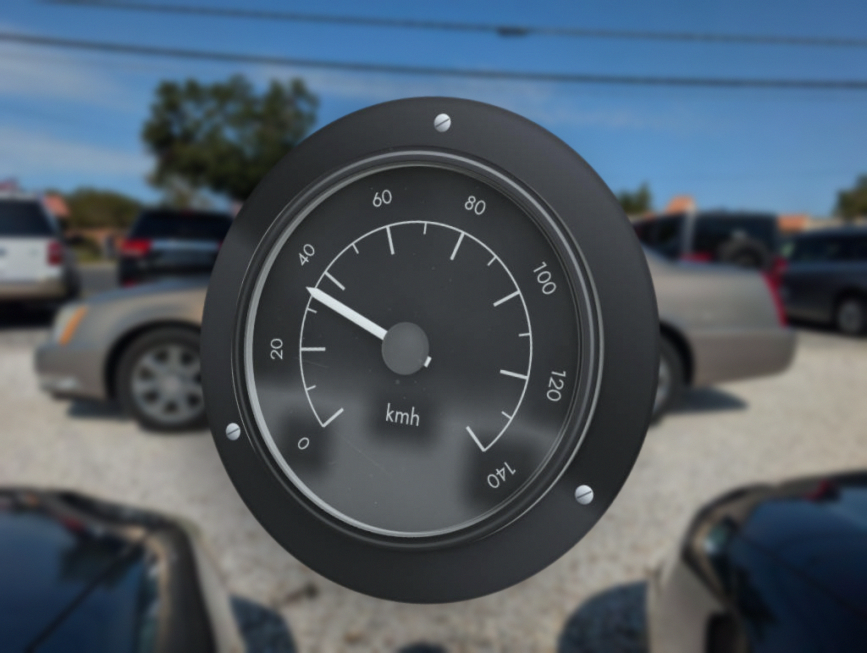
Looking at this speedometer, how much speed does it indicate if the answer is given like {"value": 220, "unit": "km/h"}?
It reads {"value": 35, "unit": "km/h"}
